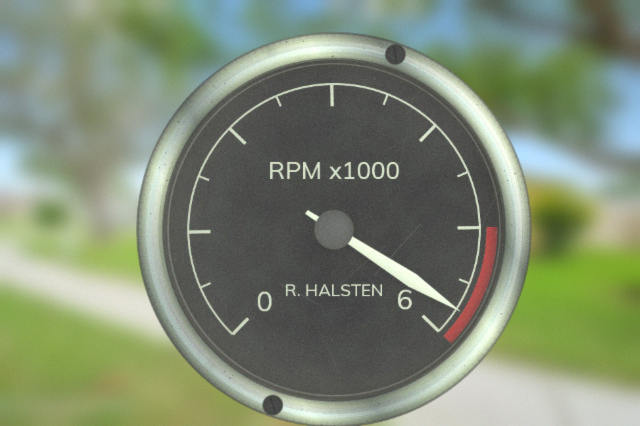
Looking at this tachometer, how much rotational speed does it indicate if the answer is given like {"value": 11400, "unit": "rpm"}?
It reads {"value": 5750, "unit": "rpm"}
